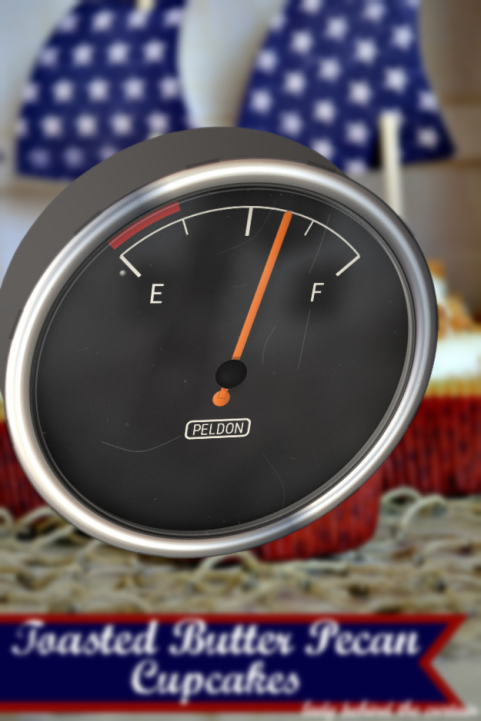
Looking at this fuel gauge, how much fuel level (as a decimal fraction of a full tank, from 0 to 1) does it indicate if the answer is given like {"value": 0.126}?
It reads {"value": 0.625}
